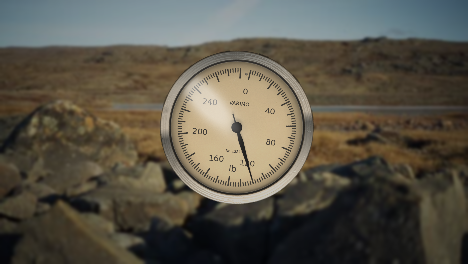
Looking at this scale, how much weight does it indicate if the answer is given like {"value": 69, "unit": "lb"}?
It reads {"value": 120, "unit": "lb"}
